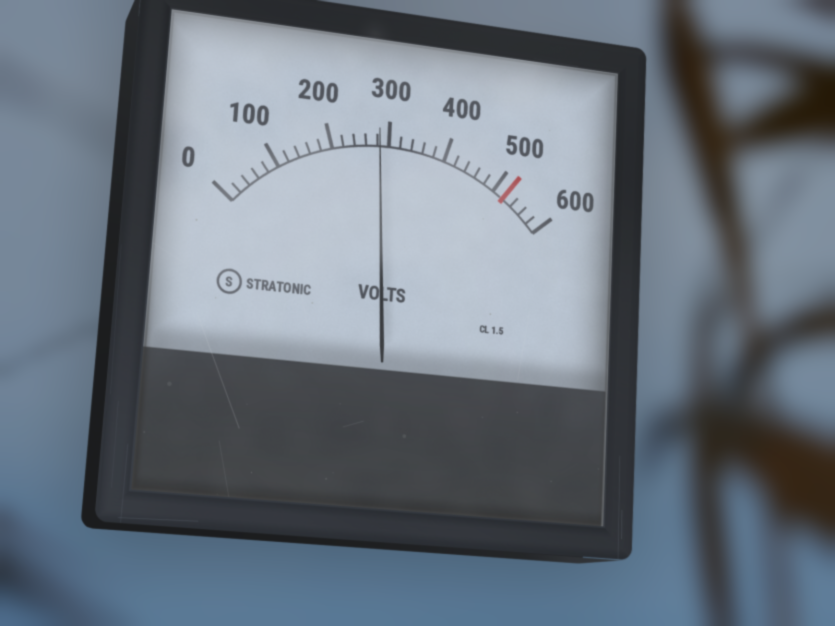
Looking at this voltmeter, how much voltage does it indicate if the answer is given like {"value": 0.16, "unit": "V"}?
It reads {"value": 280, "unit": "V"}
